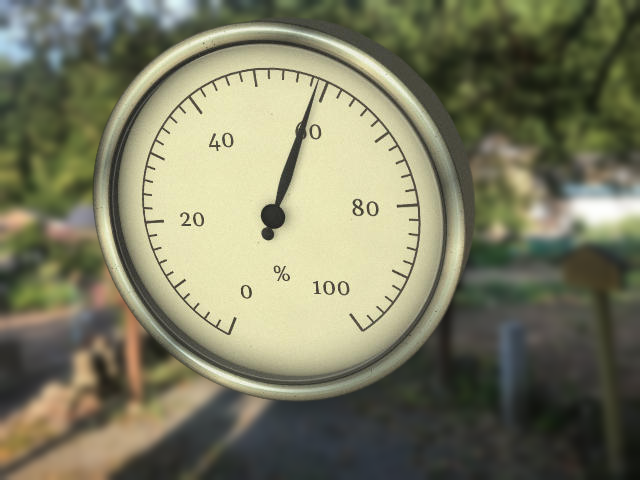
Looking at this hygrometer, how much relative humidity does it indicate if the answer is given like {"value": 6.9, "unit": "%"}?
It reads {"value": 59, "unit": "%"}
